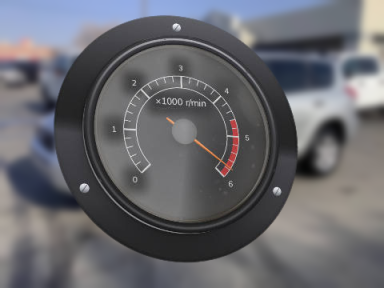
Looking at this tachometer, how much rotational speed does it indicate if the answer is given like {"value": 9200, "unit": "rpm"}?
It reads {"value": 5800, "unit": "rpm"}
